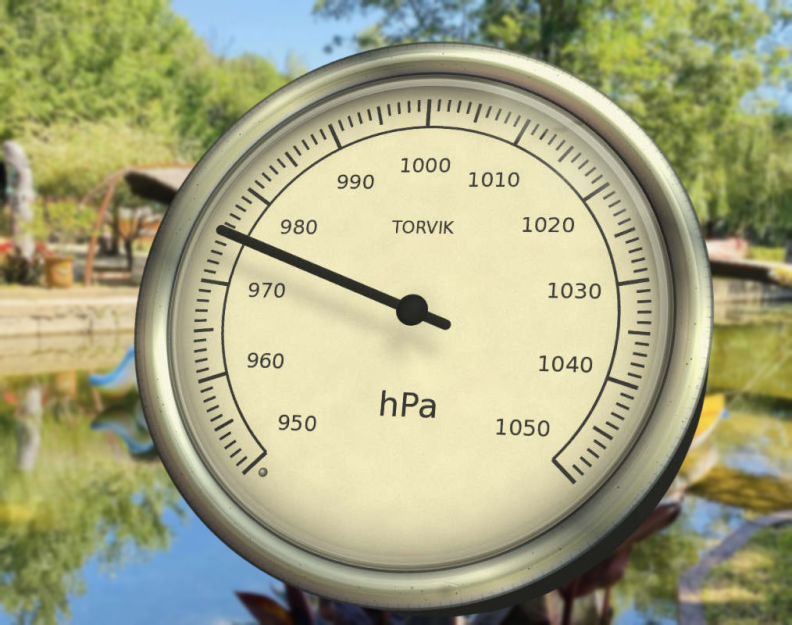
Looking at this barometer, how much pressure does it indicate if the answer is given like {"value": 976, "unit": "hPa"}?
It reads {"value": 975, "unit": "hPa"}
